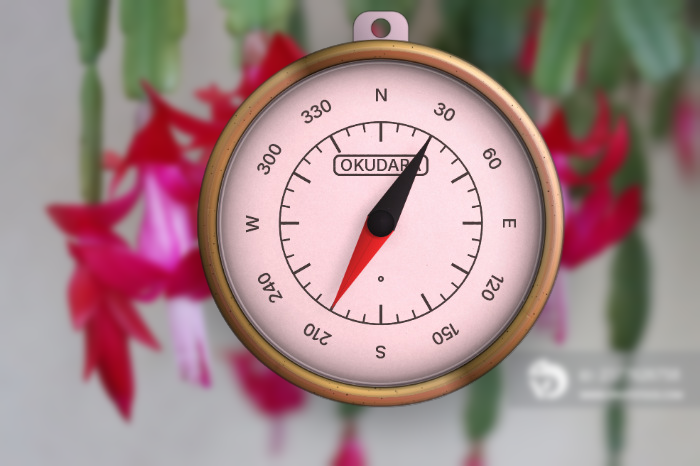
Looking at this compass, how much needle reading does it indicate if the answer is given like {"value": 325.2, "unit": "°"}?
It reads {"value": 210, "unit": "°"}
